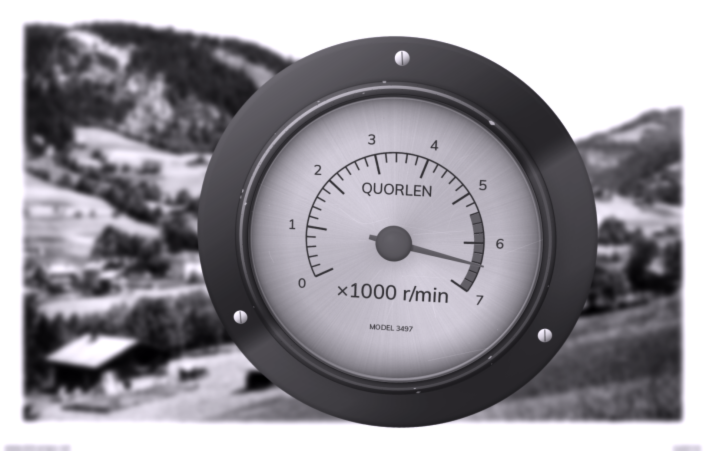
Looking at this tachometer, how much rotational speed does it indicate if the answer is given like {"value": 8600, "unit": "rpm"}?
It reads {"value": 6400, "unit": "rpm"}
